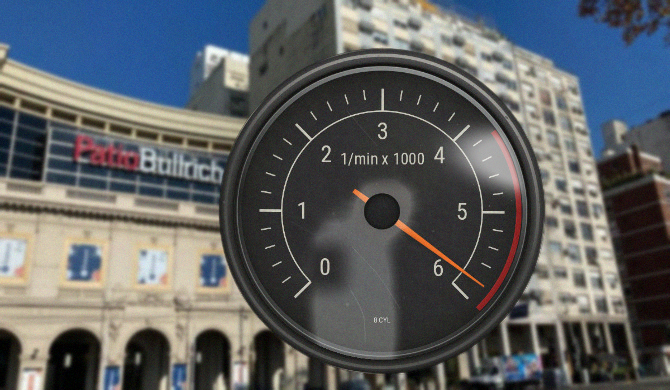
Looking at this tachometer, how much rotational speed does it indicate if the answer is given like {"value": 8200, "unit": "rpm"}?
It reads {"value": 5800, "unit": "rpm"}
